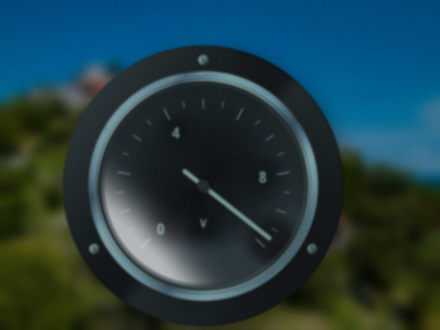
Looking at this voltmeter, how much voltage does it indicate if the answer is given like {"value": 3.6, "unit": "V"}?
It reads {"value": 9.75, "unit": "V"}
